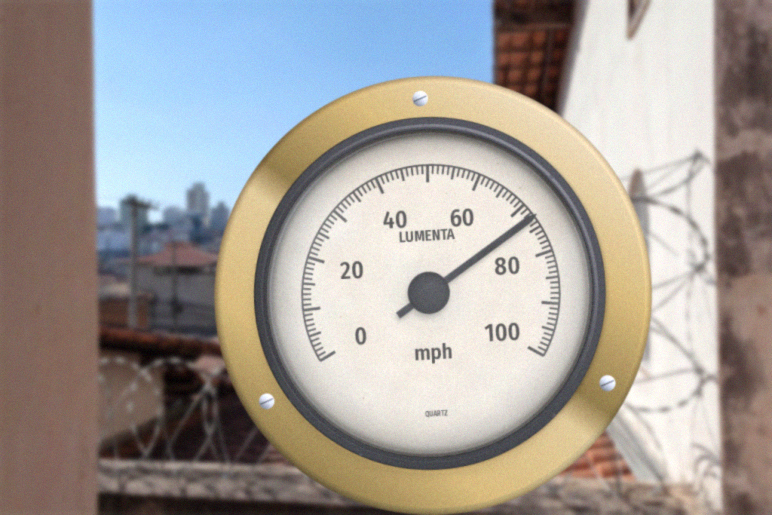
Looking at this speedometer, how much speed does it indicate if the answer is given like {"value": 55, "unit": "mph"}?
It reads {"value": 73, "unit": "mph"}
